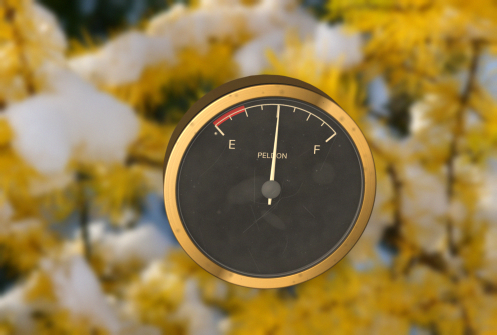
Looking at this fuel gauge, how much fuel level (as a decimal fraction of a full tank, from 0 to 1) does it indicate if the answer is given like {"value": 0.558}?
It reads {"value": 0.5}
